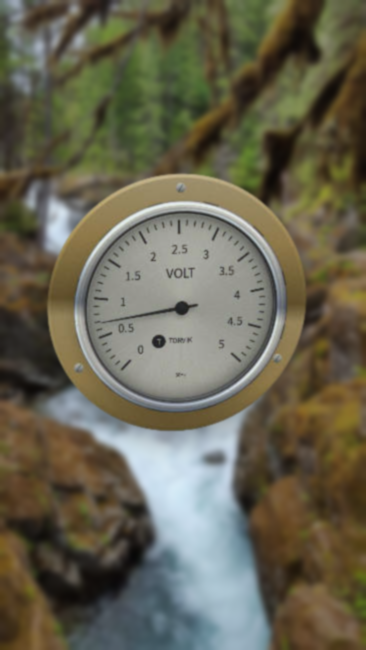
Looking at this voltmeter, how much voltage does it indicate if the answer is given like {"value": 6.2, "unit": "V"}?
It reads {"value": 0.7, "unit": "V"}
